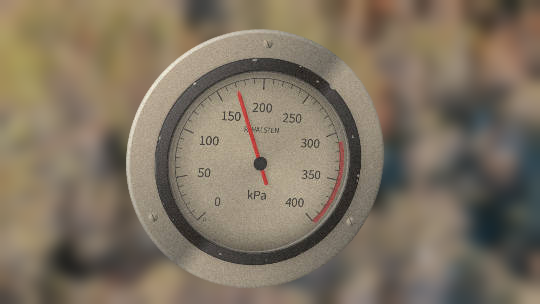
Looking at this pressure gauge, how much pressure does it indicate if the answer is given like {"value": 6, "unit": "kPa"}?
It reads {"value": 170, "unit": "kPa"}
